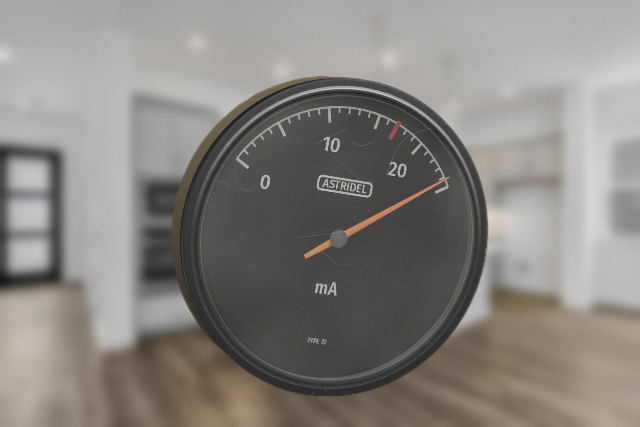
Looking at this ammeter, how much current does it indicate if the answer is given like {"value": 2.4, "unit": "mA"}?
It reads {"value": 24, "unit": "mA"}
